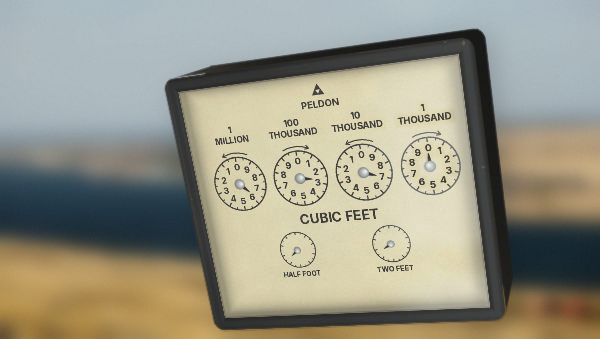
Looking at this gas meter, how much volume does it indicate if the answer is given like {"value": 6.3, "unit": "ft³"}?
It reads {"value": 627000, "unit": "ft³"}
